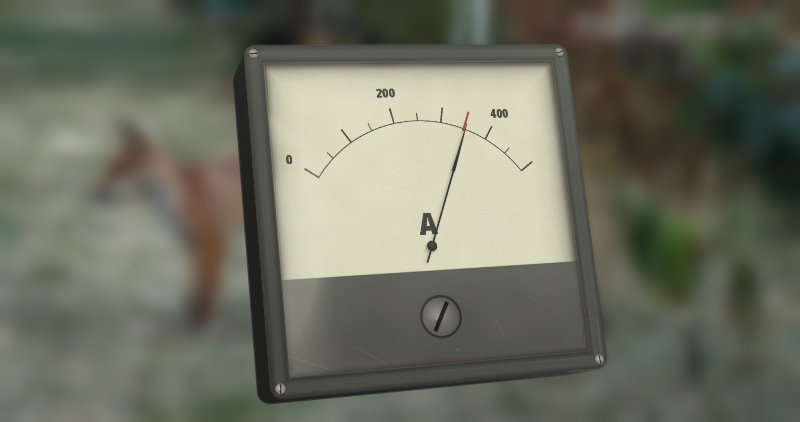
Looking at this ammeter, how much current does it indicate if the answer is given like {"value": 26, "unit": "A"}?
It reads {"value": 350, "unit": "A"}
